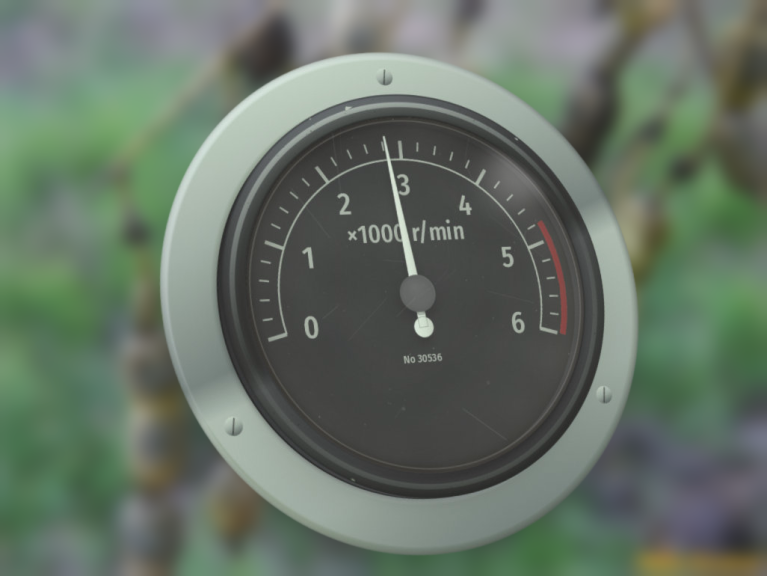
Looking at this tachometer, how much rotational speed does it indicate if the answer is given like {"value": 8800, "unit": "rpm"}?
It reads {"value": 2800, "unit": "rpm"}
